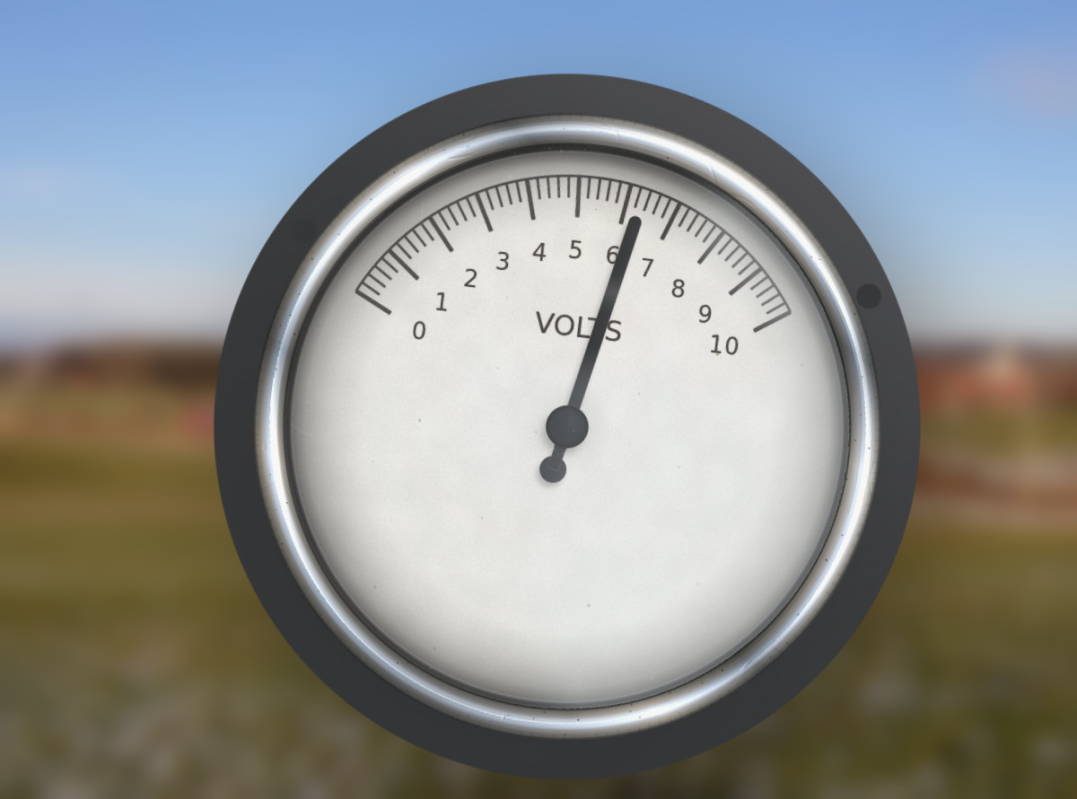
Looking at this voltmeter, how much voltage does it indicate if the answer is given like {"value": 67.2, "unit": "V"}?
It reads {"value": 6.3, "unit": "V"}
